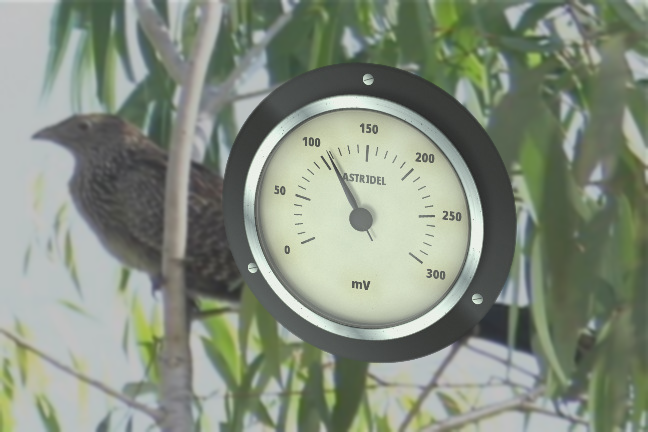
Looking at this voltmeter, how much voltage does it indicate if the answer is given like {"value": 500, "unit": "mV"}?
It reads {"value": 110, "unit": "mV"}
